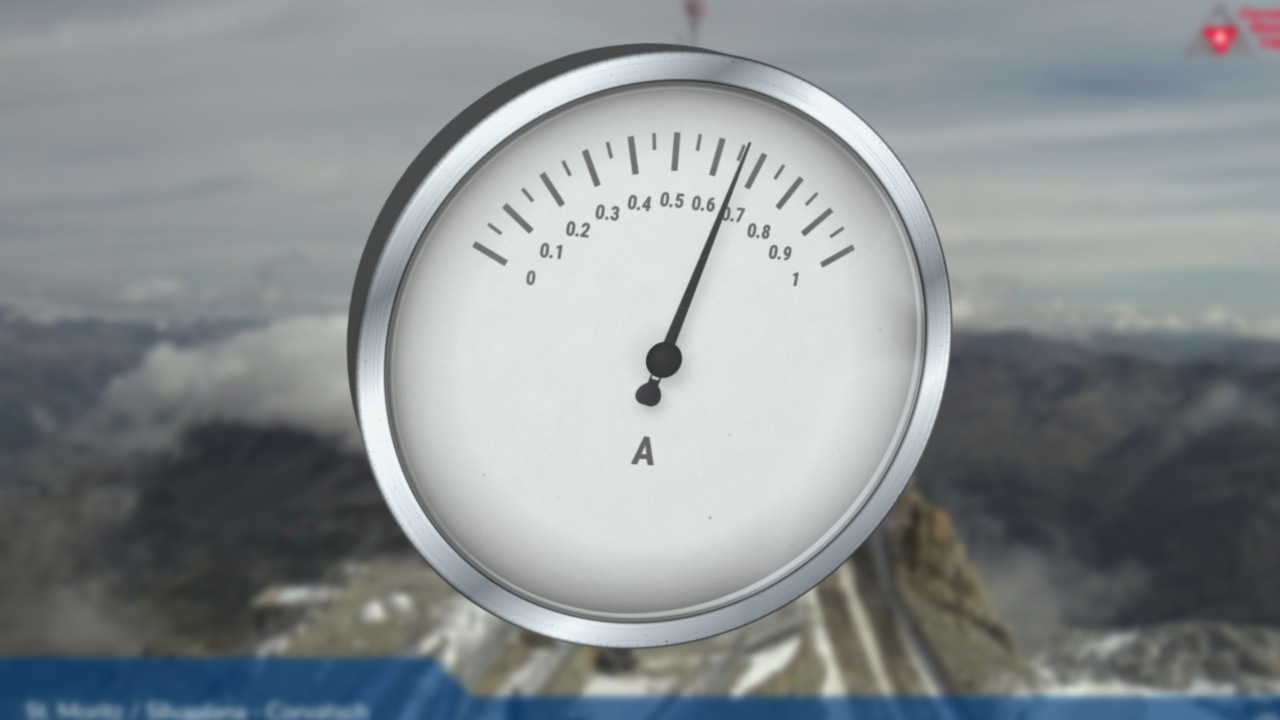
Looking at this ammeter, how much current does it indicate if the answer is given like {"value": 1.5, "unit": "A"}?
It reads {"value": 0.65, "unit": "A"}
